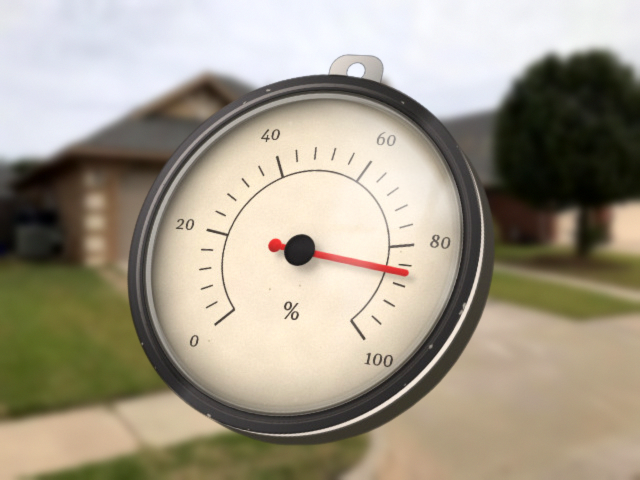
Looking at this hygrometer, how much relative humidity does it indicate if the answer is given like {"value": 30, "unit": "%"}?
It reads {"value": 86, "unit": "%"}
